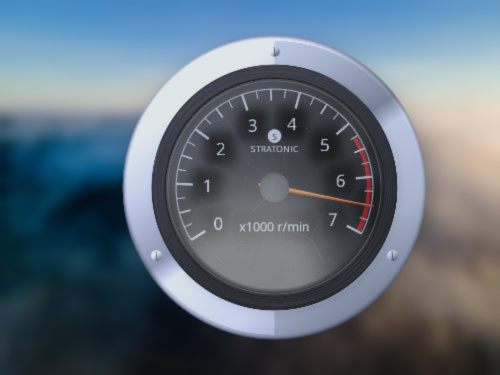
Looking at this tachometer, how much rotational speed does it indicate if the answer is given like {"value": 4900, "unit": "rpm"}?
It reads {"value": 6500, "unit": "rpm"}
